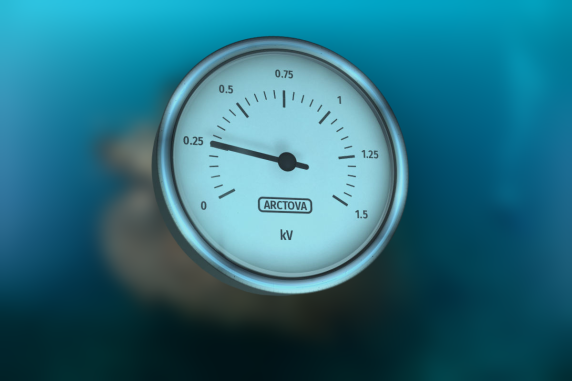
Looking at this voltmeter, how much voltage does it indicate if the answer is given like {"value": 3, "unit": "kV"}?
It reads {"value": 0.25, "unit": "kV"}
